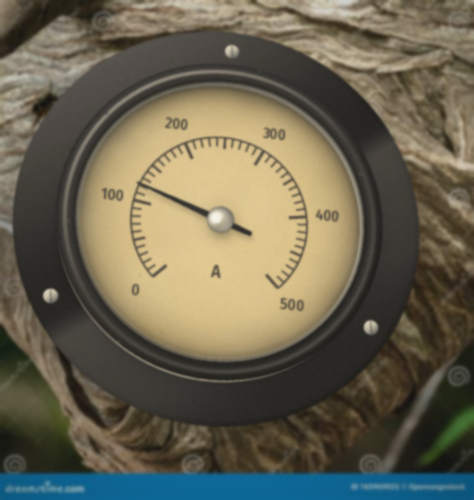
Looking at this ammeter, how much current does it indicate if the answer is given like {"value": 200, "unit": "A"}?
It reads {"value": 120, "unit": "A"}
